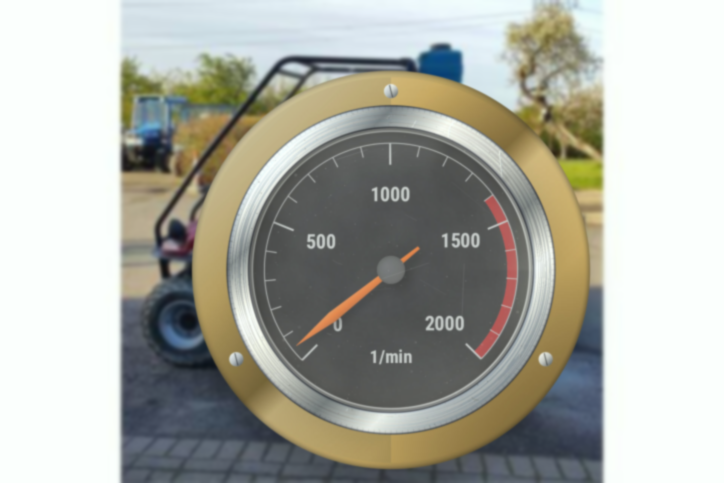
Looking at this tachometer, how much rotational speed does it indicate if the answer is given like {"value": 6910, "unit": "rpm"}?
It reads {"value": 50, "unit": "rpm"}
